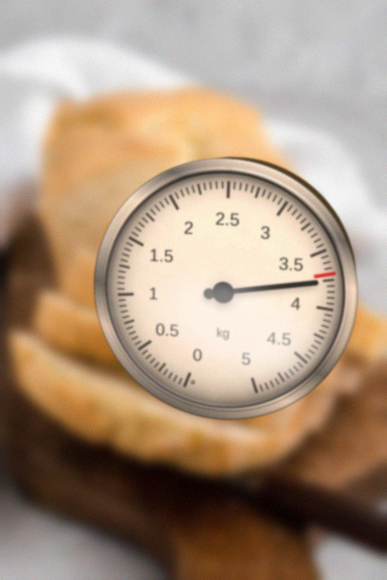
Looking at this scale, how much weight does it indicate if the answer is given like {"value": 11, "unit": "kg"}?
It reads {"value": 3.75, "unit": "kg"}
